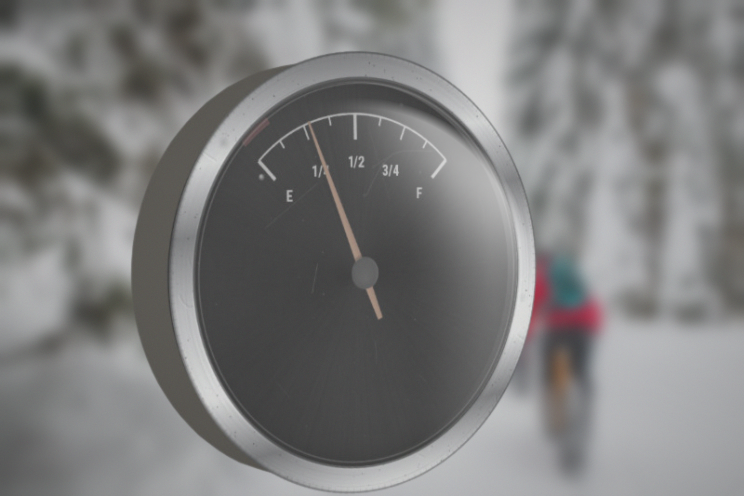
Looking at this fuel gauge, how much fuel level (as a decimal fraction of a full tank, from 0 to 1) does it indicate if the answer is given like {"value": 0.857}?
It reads {"value": 0.25}
